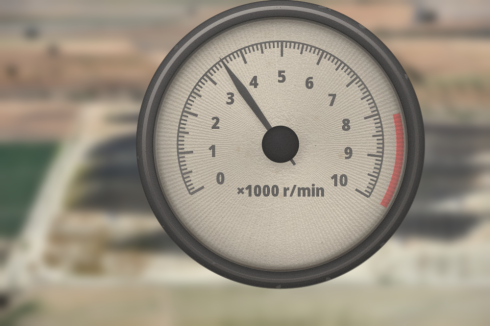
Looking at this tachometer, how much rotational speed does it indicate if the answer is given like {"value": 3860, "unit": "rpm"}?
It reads {"value": 3500, "unit": "rpm"}
